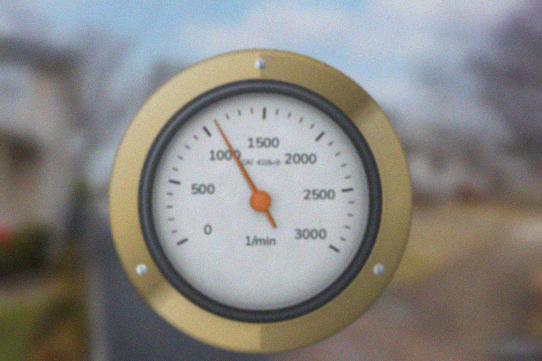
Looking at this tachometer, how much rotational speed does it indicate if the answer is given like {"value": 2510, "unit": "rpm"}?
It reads {"value": 1100, "unit": "rpm"}
